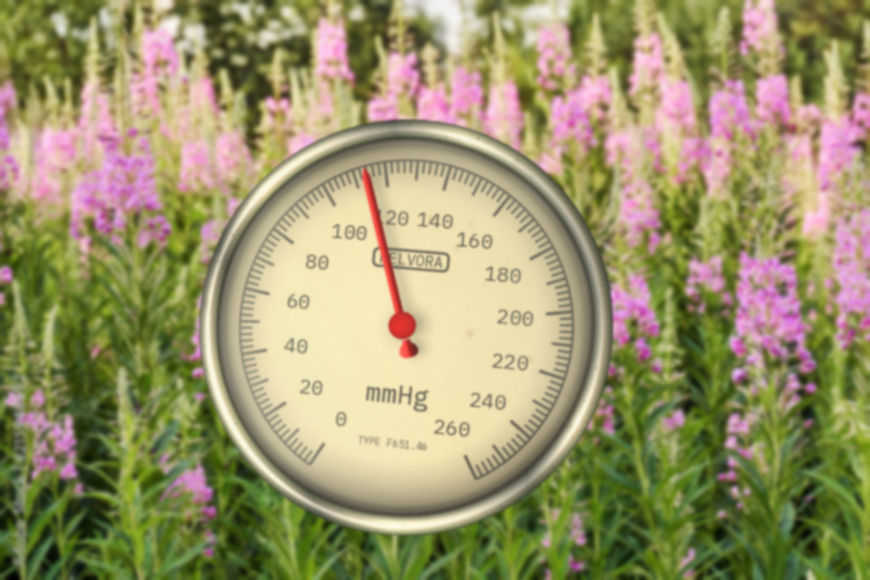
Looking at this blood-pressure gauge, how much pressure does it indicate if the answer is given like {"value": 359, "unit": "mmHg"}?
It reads {"value": 114, "unit": "mmHg"}
